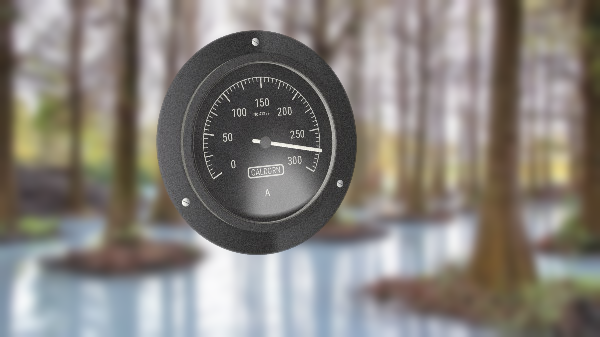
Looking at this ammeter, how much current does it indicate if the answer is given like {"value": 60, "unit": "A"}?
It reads {"value": 275, "unit": "A"}
